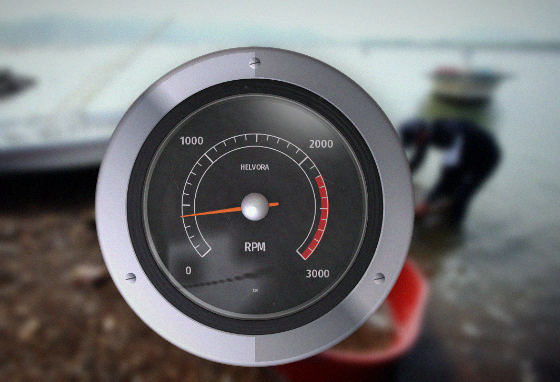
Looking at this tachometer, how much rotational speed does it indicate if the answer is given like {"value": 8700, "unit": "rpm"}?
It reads {"value": 400, "unit": "rpm"}
